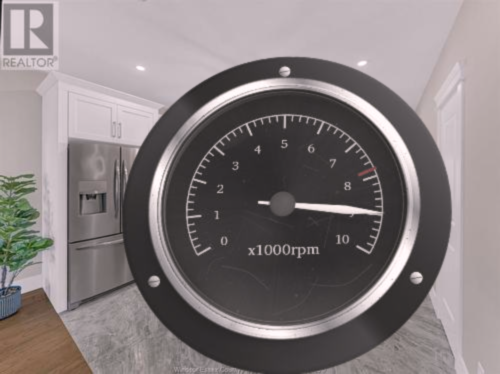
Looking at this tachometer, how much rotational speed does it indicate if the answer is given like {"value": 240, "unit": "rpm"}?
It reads {"value": 9000, "unit": "rpm"}
